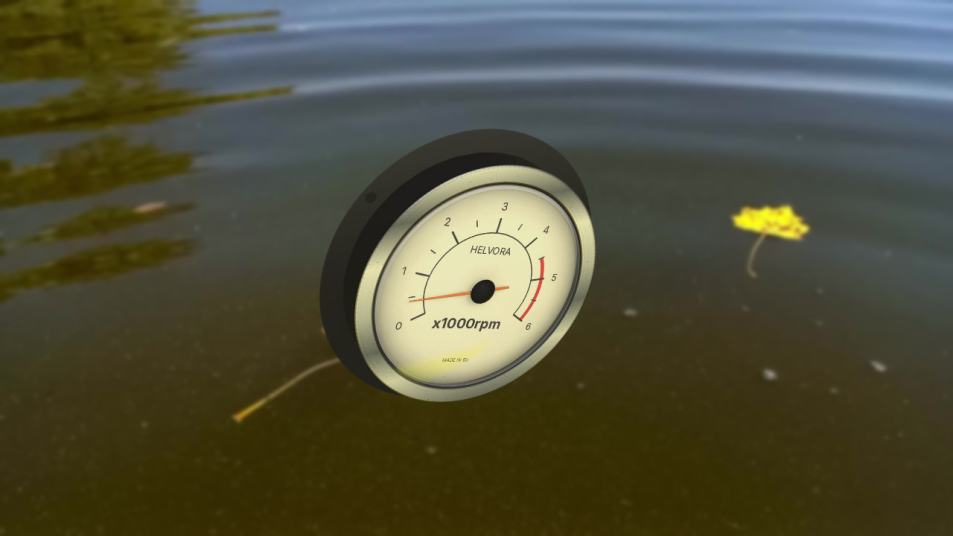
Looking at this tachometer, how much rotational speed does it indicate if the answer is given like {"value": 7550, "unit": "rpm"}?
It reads {"value": 500, "unit": "rpm"}
